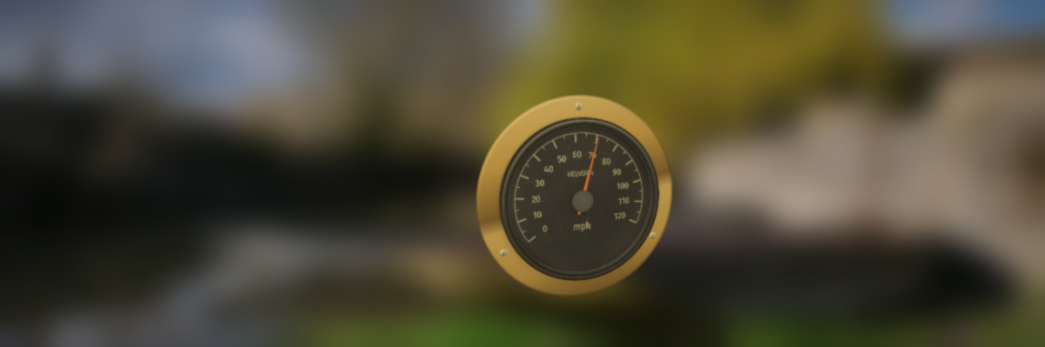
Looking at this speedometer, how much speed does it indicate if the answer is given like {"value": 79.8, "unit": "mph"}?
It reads {"value": 70, "unit": "mph"}
